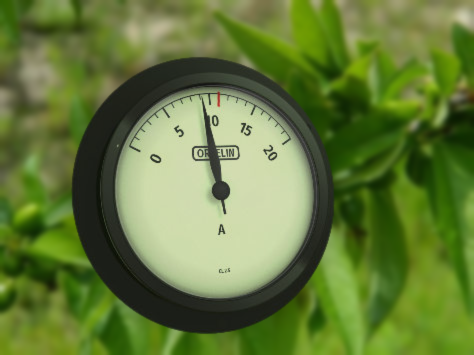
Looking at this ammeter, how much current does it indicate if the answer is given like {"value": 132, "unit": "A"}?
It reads {"value": 9, "unit": "A"}
